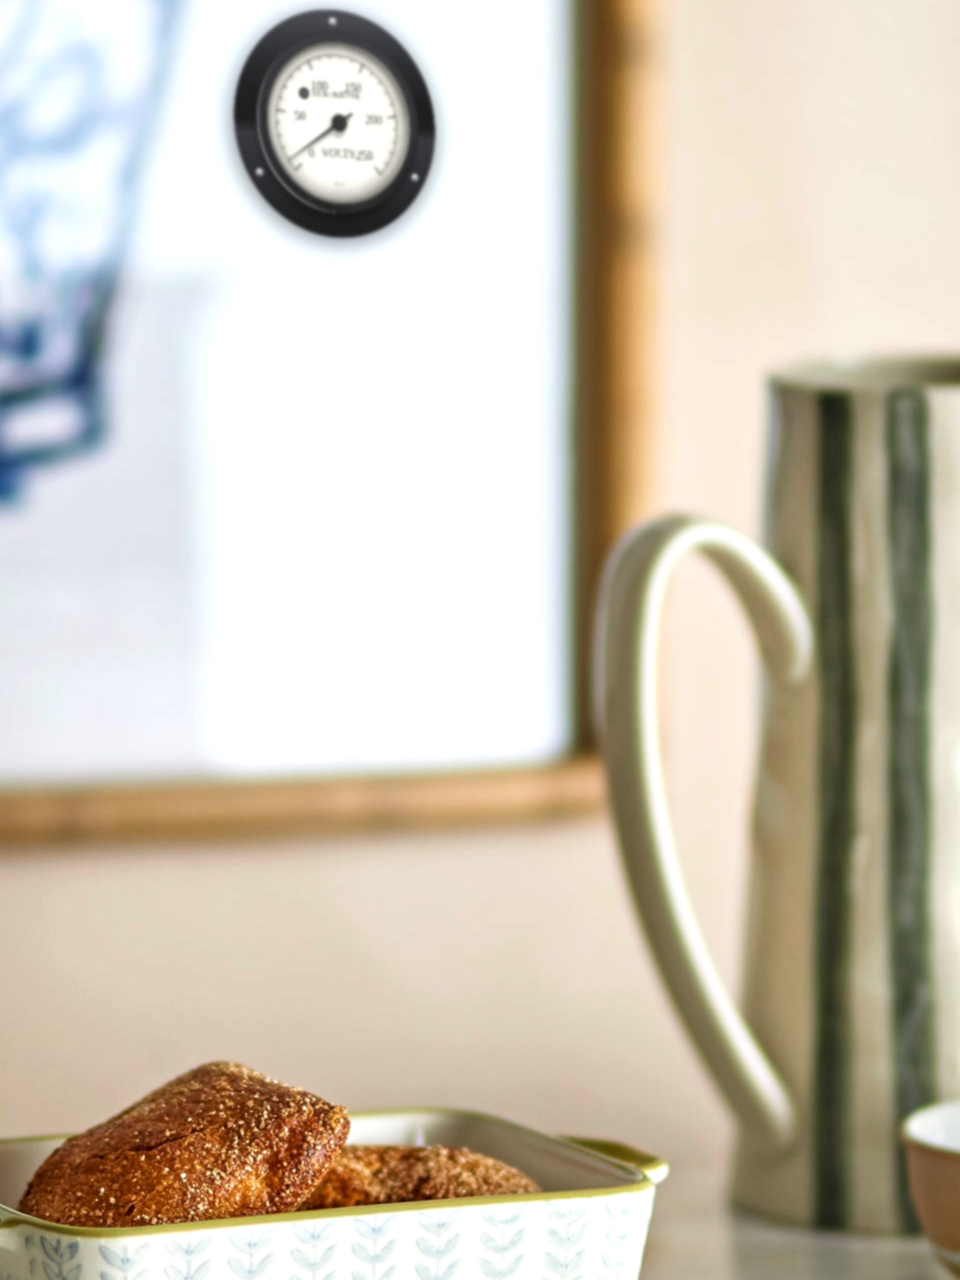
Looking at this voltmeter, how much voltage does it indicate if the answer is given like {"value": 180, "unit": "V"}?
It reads {"value": 10, "unit": "V"}
